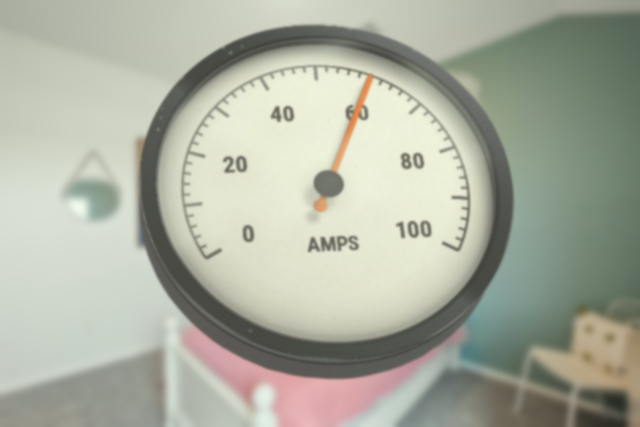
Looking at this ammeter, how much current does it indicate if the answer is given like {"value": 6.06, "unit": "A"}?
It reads {"value": 60, "unit": "A"}
